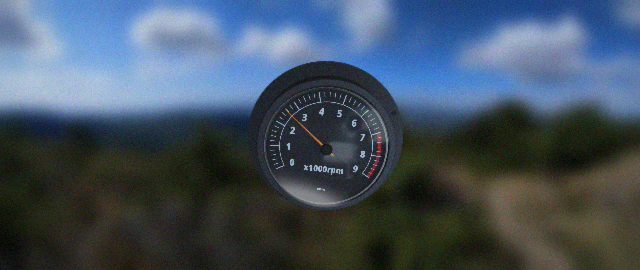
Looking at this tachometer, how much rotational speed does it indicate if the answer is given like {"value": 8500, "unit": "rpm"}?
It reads {"value": 2600, "unit": "rpm"}
